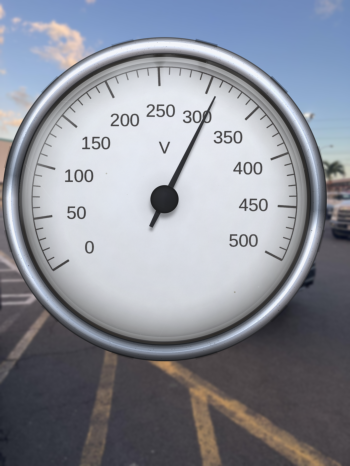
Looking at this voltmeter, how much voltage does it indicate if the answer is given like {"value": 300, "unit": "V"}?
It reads {"value": 310, "unit": "V"}
